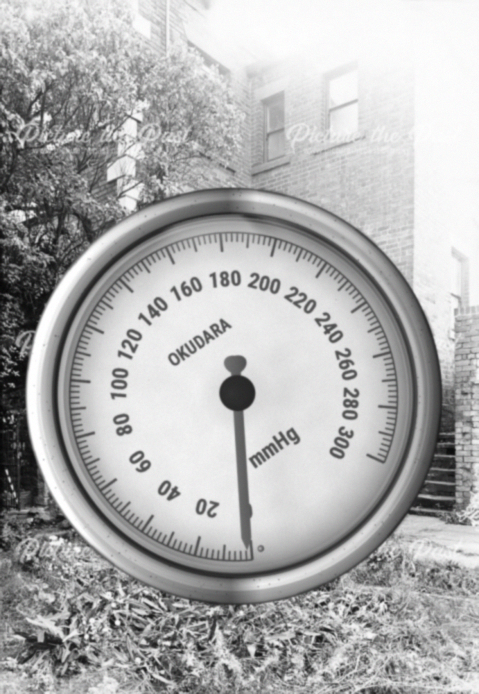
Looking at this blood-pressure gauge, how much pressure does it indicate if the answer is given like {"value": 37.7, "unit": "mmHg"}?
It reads {"value": 2, "unit": "mmHg"}
